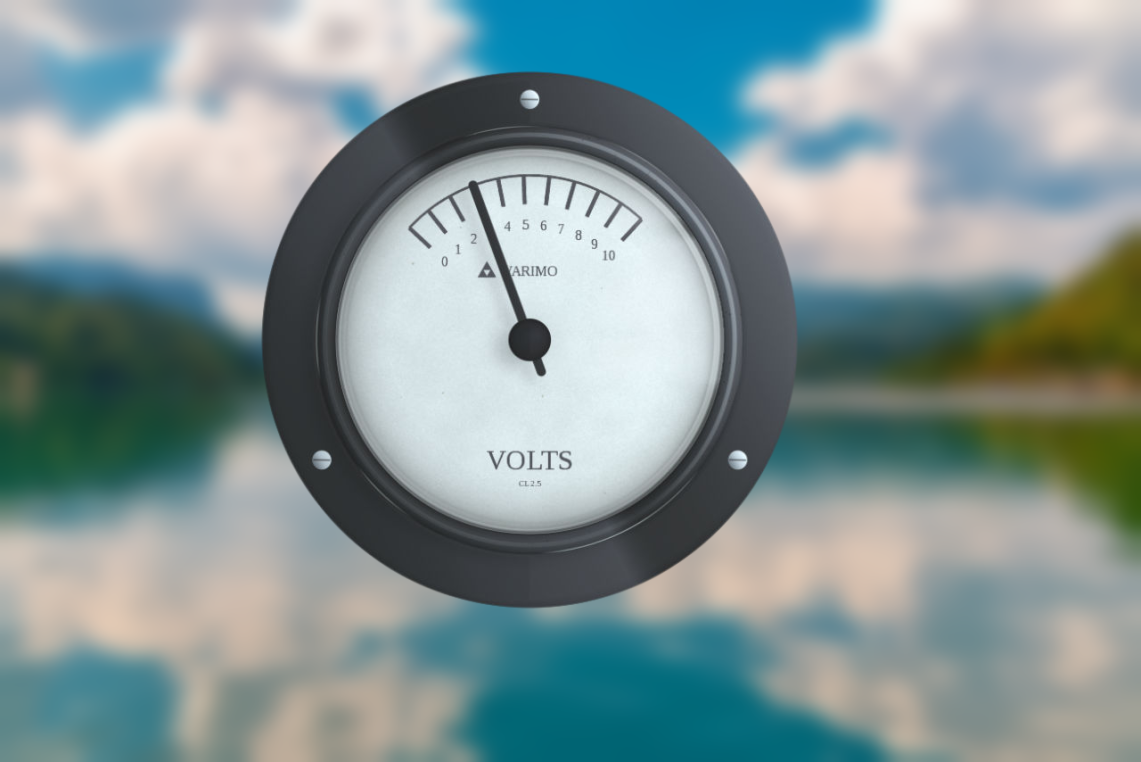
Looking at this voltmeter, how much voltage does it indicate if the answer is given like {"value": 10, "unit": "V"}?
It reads {"value": 3, "unit": "V"}
